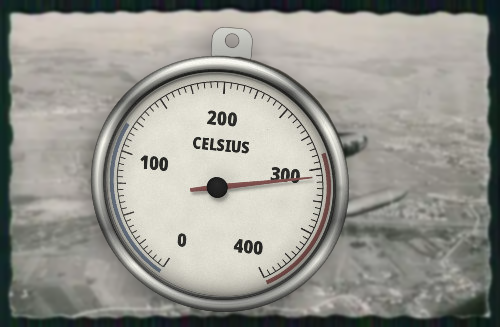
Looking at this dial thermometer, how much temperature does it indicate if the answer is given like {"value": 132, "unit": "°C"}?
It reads {"value": 305, "unit": "°C"}
